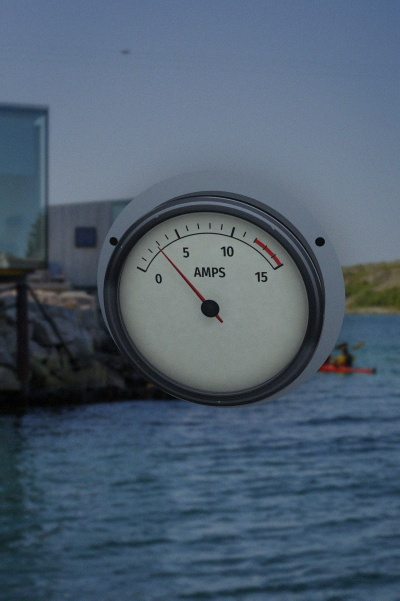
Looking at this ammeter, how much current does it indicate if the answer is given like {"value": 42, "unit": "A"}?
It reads {"value": 3, "unit": "A"}
